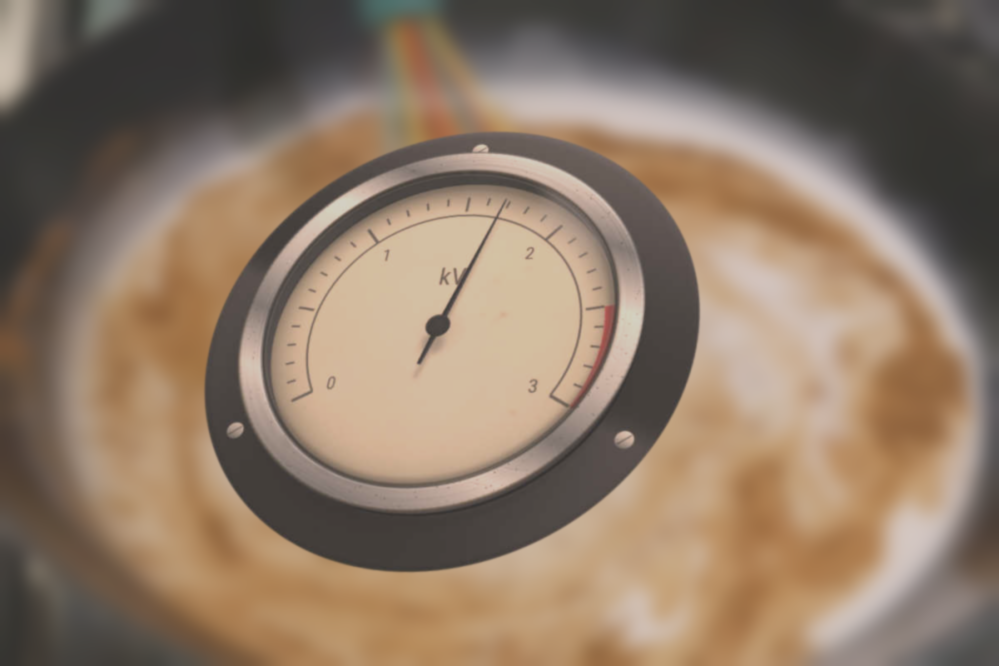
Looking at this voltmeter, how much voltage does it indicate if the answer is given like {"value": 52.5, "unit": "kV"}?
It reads {"value": 1.7, "unit": "kV"}
